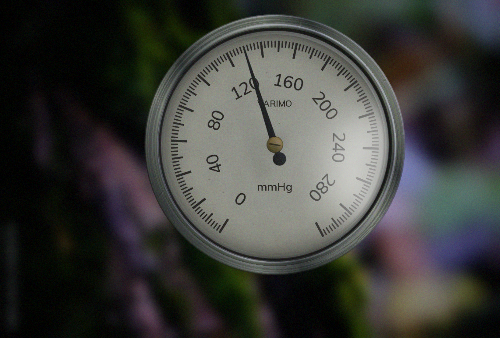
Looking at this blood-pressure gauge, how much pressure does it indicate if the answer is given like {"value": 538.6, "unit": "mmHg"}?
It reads {"value": 130, "unit": "mmHg"}
